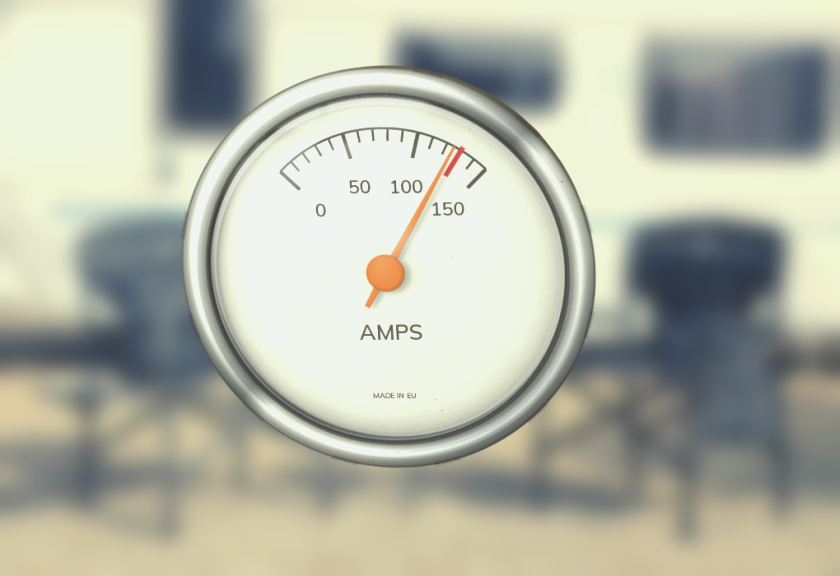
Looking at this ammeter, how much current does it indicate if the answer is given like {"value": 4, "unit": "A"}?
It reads {"value": 125, "unit": "A"}
